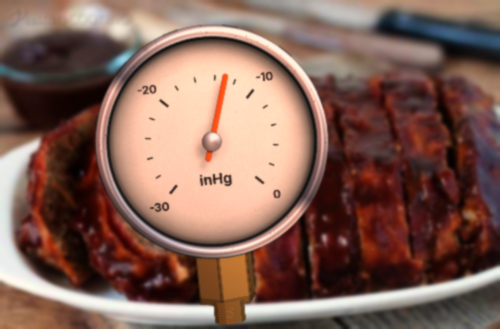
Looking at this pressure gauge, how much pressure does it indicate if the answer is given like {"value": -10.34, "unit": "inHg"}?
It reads {"value": -13, "unit": "inHg"}
